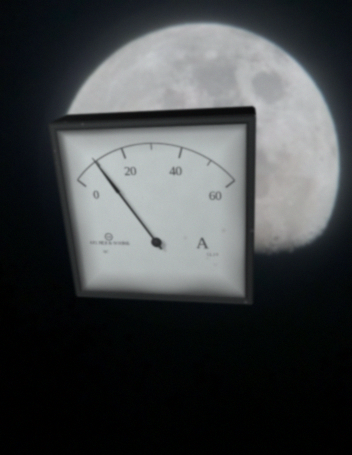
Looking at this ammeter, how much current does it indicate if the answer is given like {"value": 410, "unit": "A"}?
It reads {"value": 10, "unit": "A"}
